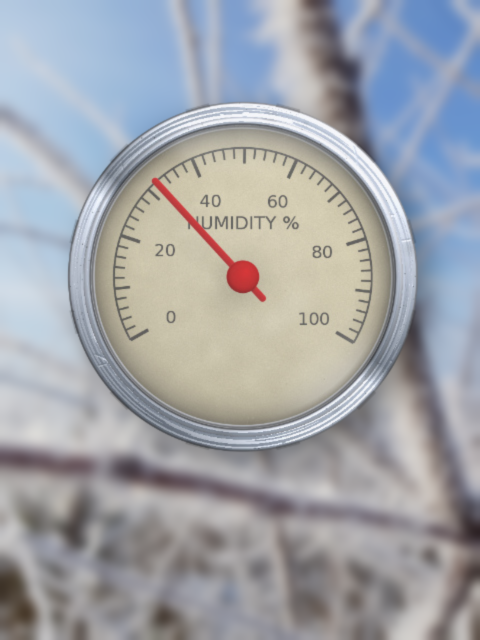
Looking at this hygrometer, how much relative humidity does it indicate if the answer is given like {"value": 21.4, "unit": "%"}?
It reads {"value": 32, "unit": "%"}
